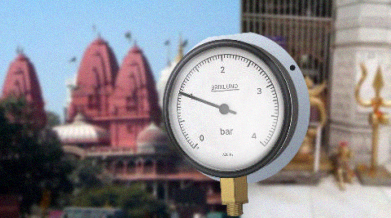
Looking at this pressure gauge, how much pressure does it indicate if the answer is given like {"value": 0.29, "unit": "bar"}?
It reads {"value": 1, "unit": "bar"}
